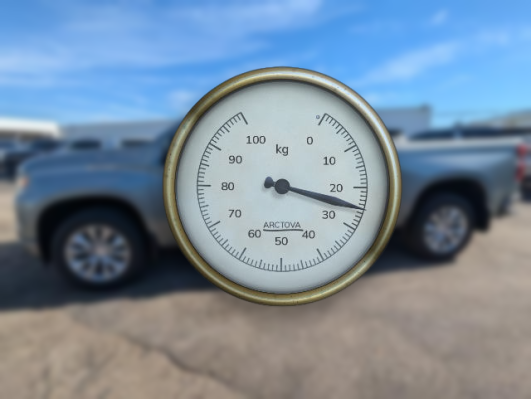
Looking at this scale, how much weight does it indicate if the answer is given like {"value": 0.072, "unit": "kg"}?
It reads {"value": 25, "unit": "kg"}
